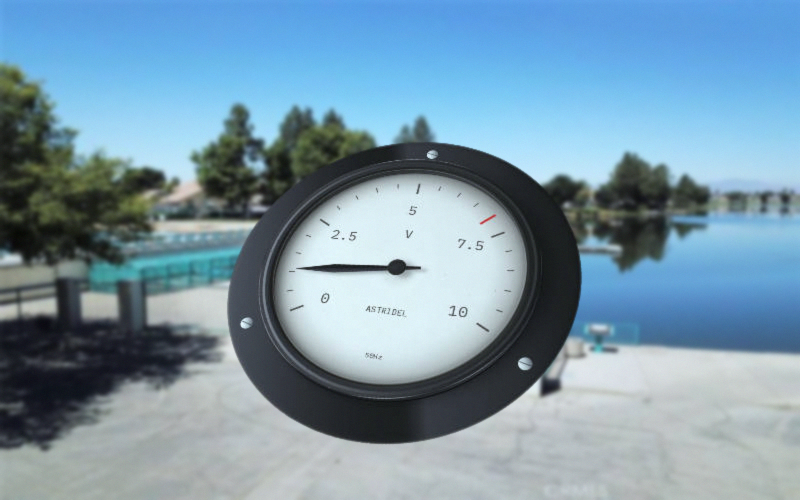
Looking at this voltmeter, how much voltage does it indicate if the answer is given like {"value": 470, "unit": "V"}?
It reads {"value": 1, "unit": "V"}
